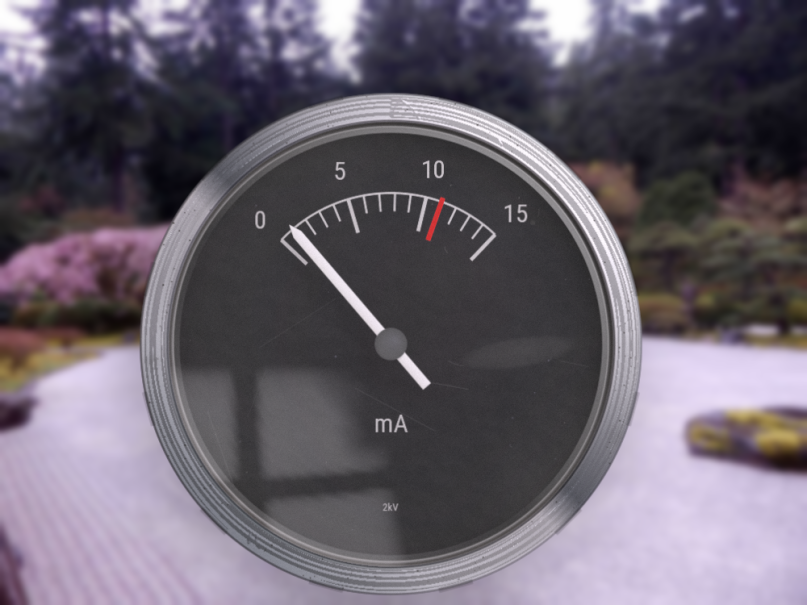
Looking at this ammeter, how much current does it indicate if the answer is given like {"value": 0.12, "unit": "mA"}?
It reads {"value": 1, "unit": "mA"}
